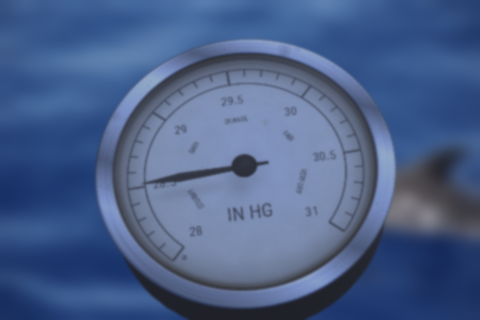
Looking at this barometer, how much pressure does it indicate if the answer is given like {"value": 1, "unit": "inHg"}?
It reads {"value": 28.5, "unit": "inHg"}
